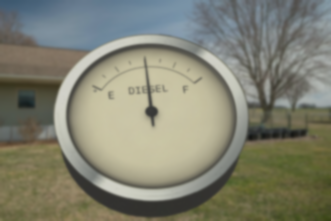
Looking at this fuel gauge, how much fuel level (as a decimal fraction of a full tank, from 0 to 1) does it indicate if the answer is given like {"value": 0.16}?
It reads {"value": 0.5}
